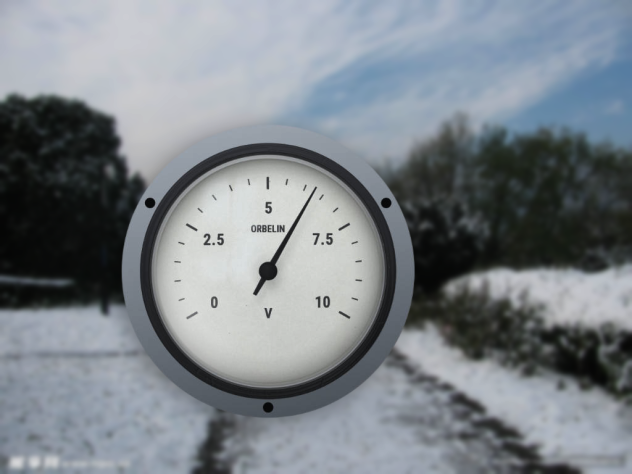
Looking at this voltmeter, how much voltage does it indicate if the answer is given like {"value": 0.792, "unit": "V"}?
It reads {"value": 6.25, "unit": "V"}
